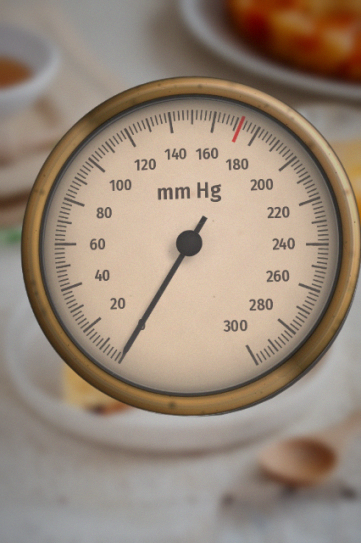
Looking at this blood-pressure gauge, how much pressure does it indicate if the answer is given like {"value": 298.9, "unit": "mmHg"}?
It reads {"value": 0, "unit": "mmHg"}
